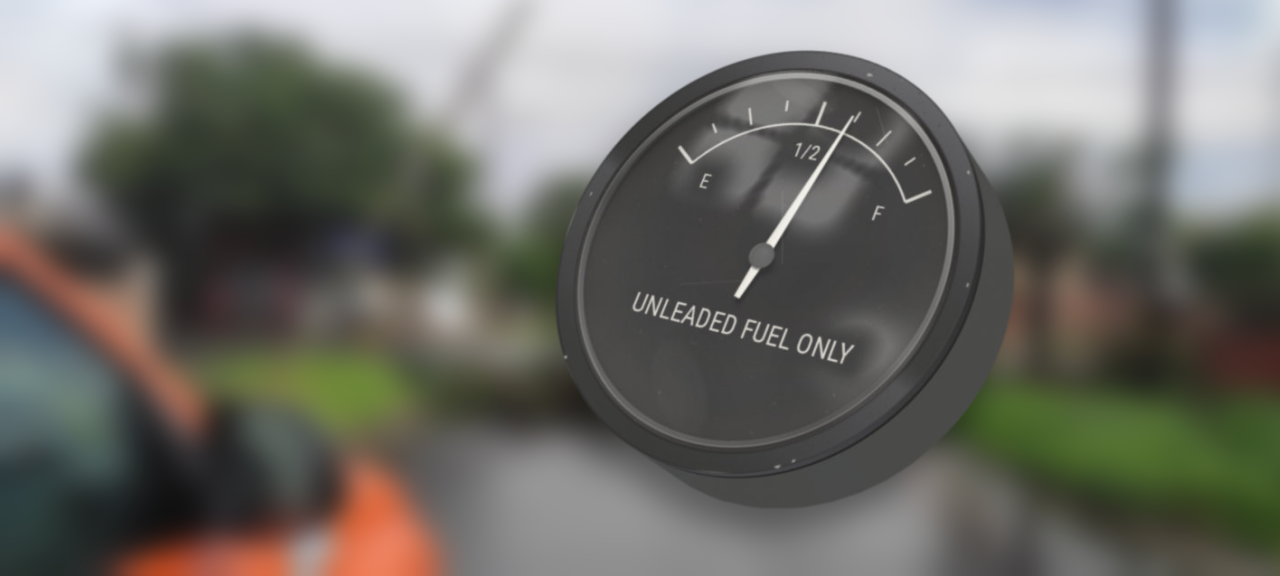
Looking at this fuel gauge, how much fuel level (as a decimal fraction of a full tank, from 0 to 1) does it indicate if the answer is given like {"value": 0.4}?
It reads {"value": 0.625}
